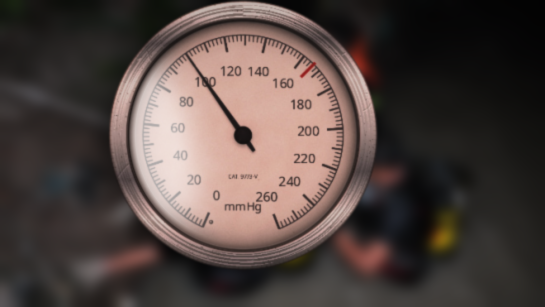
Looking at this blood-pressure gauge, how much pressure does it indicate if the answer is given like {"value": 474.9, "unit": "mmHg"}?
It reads {"value": 100, "unit": "mmHg"}
